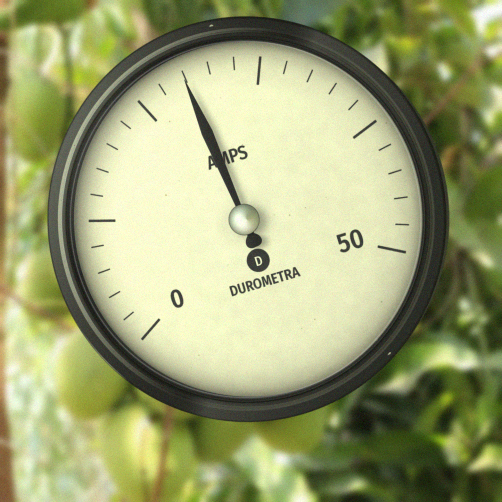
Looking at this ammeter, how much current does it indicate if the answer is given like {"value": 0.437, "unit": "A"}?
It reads {"value": 24, "unit": "A"}
